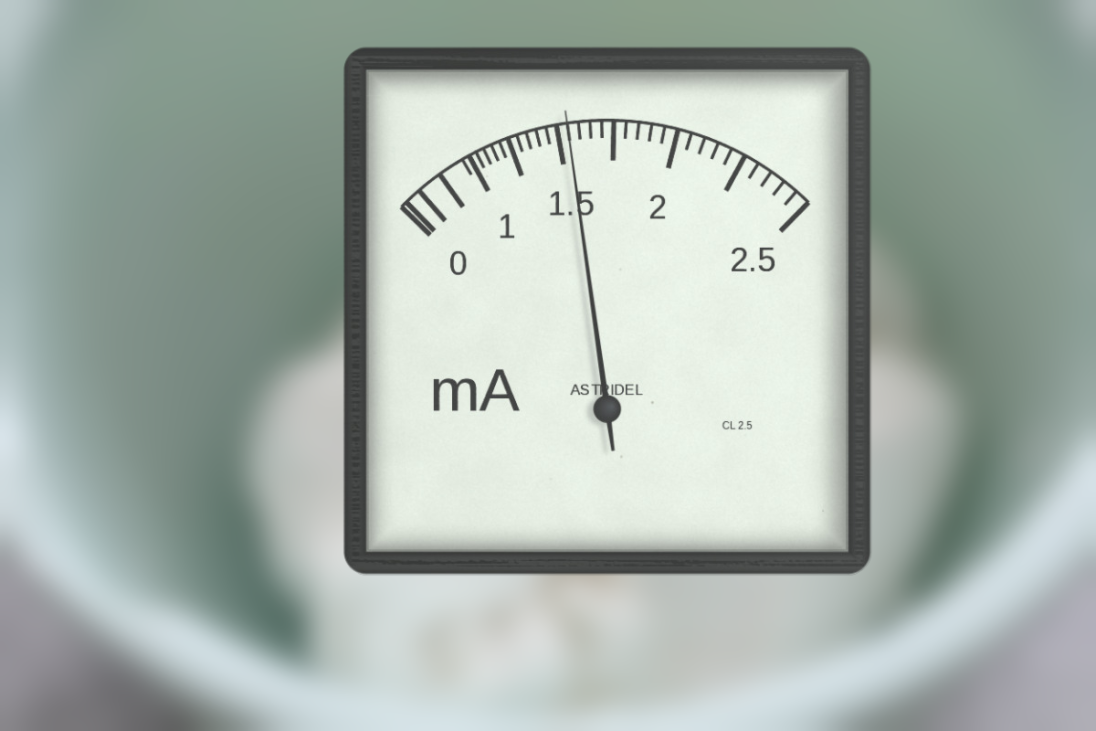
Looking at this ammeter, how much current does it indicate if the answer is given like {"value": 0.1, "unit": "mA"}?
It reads {"value": 1.55, "unit": "mA"}
